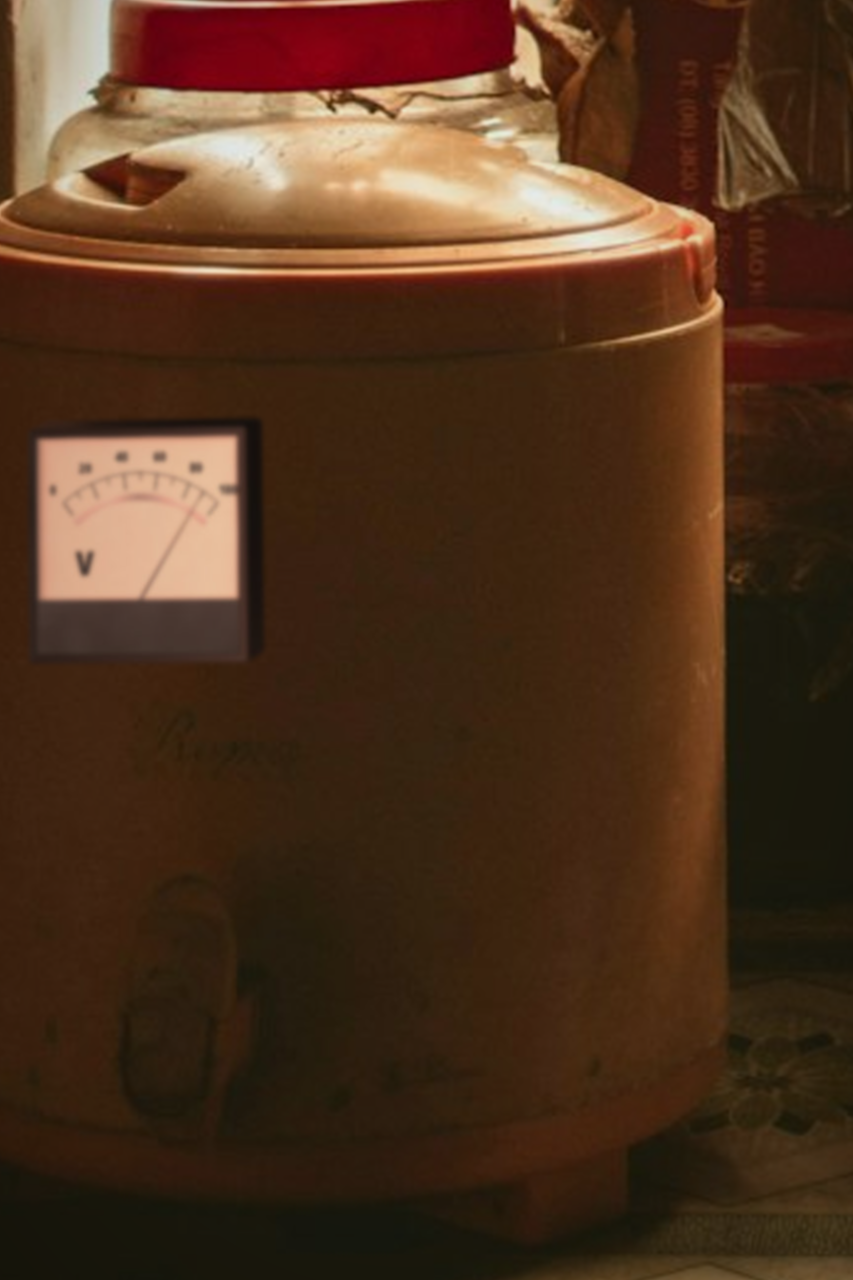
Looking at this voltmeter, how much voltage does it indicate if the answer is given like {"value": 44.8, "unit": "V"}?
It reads {"value": 90, "unit": "V"}
